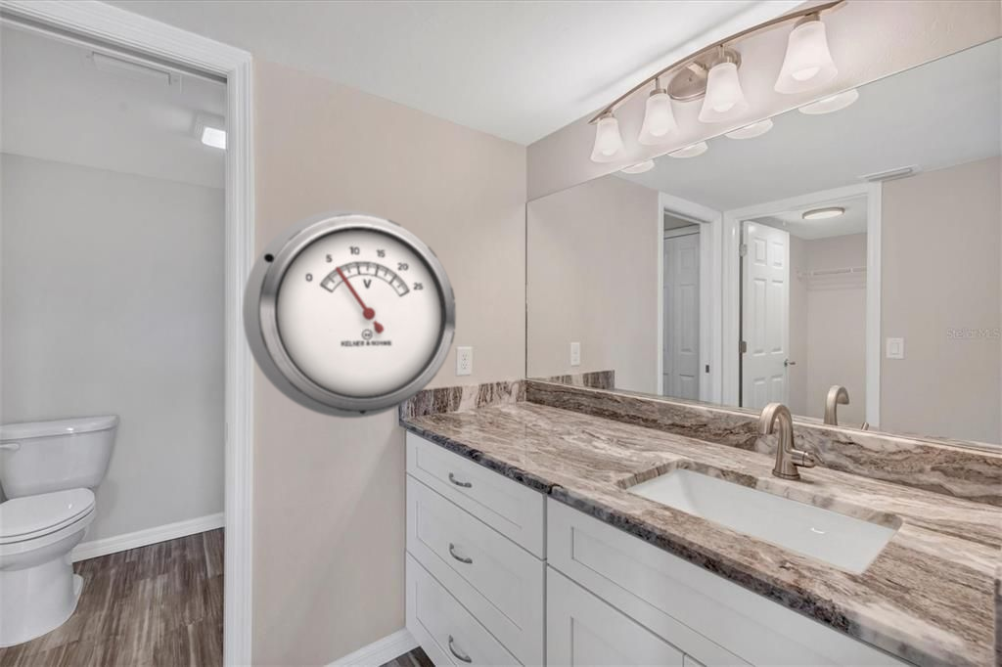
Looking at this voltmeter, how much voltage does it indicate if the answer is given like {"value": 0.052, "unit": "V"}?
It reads {"value": 5, "unit": "V"}
